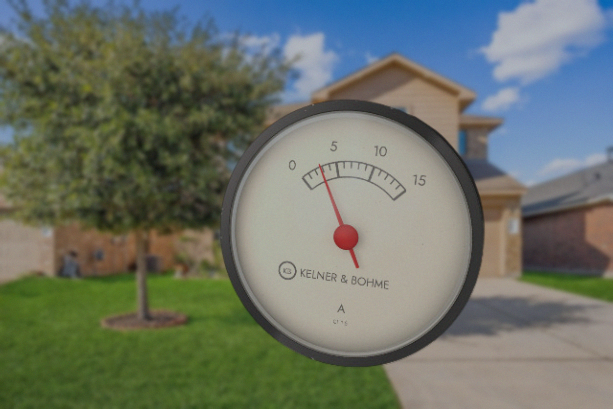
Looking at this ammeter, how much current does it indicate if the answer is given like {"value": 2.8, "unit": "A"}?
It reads {"value": 3, "unit": "A"}
